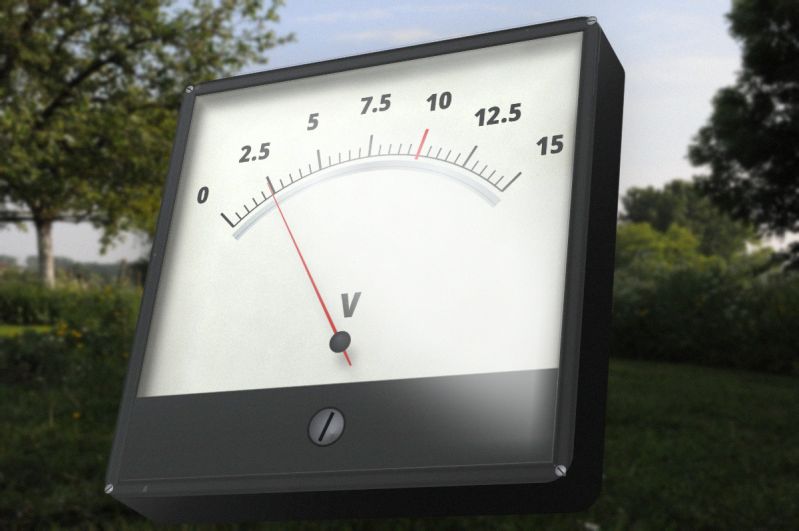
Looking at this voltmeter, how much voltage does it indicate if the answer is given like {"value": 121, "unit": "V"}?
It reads {"value": 2.5, "unit": "V"}
